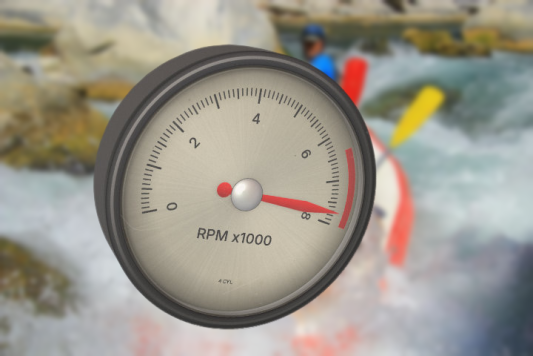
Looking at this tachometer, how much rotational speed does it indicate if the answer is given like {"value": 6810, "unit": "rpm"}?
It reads {"value": 7700, "unit": "rpm"}
